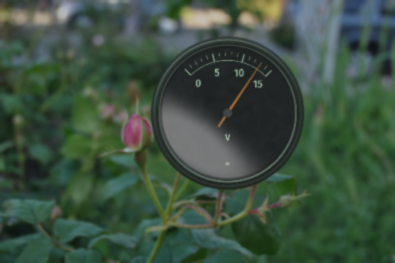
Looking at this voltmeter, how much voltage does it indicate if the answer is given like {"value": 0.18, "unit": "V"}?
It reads {"value": 13, "unit": "V"}
